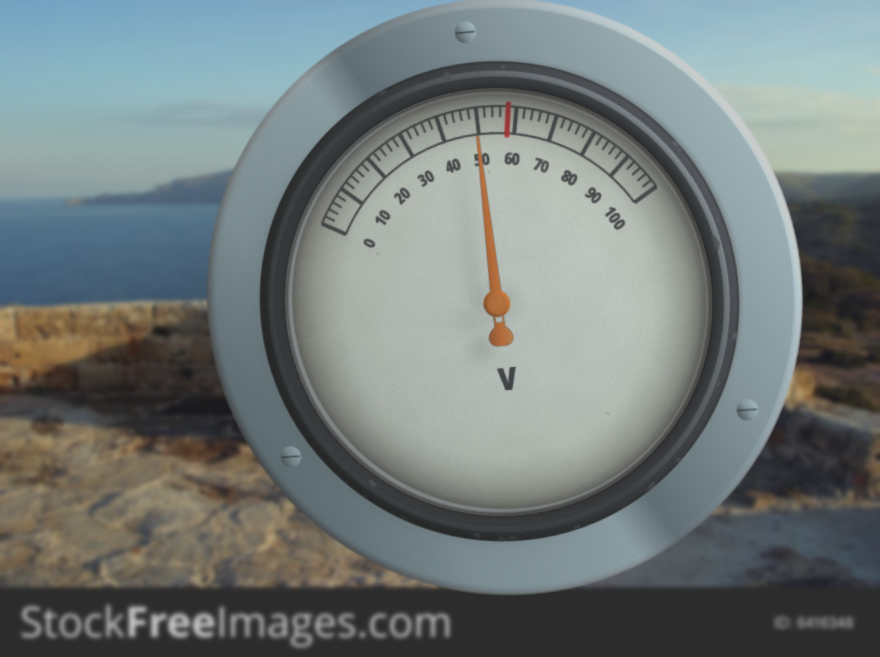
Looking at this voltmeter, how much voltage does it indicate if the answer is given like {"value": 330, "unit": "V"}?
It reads {"value": 50, "unit": "V"}
